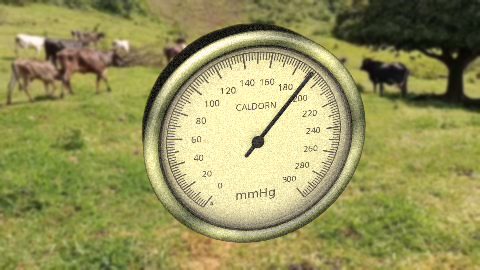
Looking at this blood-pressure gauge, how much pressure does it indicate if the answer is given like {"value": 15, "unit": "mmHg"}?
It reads {"value": 190, "unit": "mmHg"}
